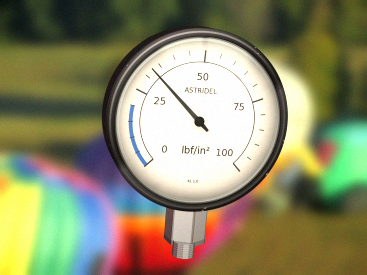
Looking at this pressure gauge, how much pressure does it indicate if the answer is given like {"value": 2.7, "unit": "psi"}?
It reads {"value": 32.5, "unit": "psi"}
